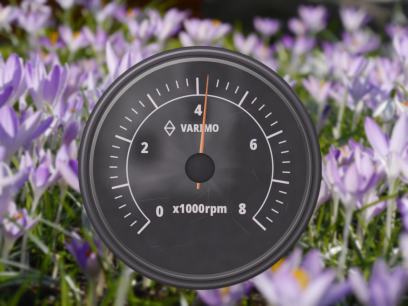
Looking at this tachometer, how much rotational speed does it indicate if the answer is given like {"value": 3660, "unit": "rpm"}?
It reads {"value": 4200, "unit": "rpm"}
